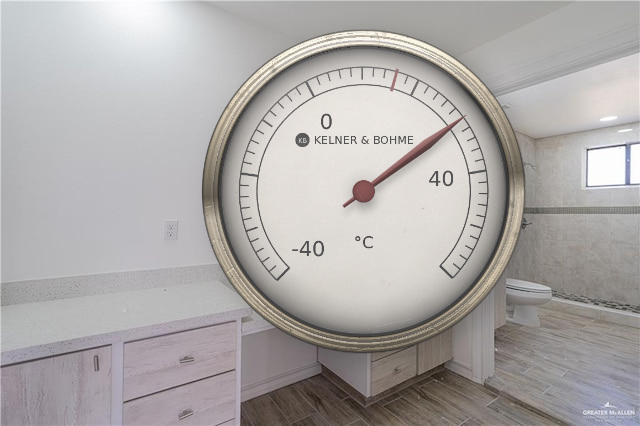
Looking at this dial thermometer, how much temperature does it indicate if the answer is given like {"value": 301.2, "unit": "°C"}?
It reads {"value": 30, "unit": "°C"}
